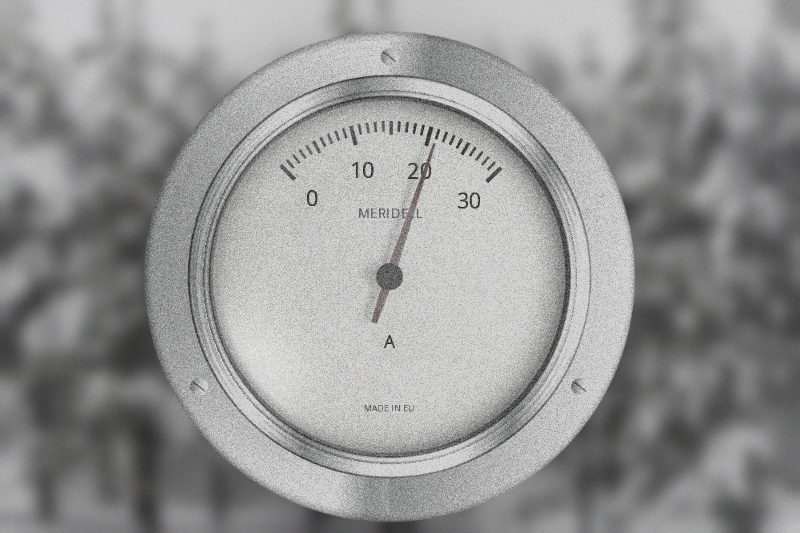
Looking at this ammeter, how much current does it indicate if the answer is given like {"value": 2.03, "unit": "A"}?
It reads {"value": 21, "unit": "A"}
